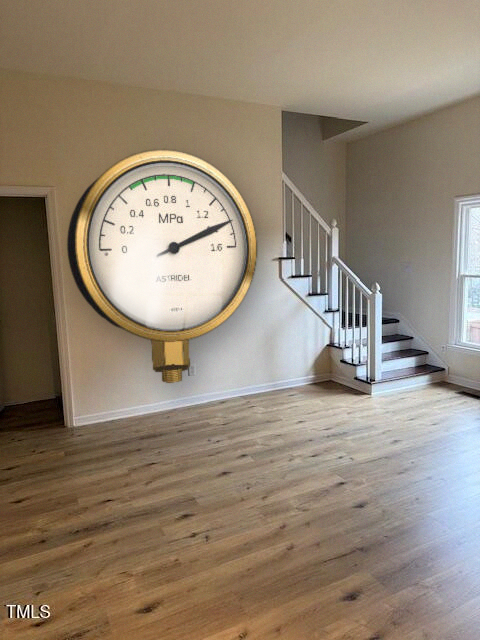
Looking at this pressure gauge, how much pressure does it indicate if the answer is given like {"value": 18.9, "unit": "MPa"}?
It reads {"value": 1.4, "unit": "MPa"}
